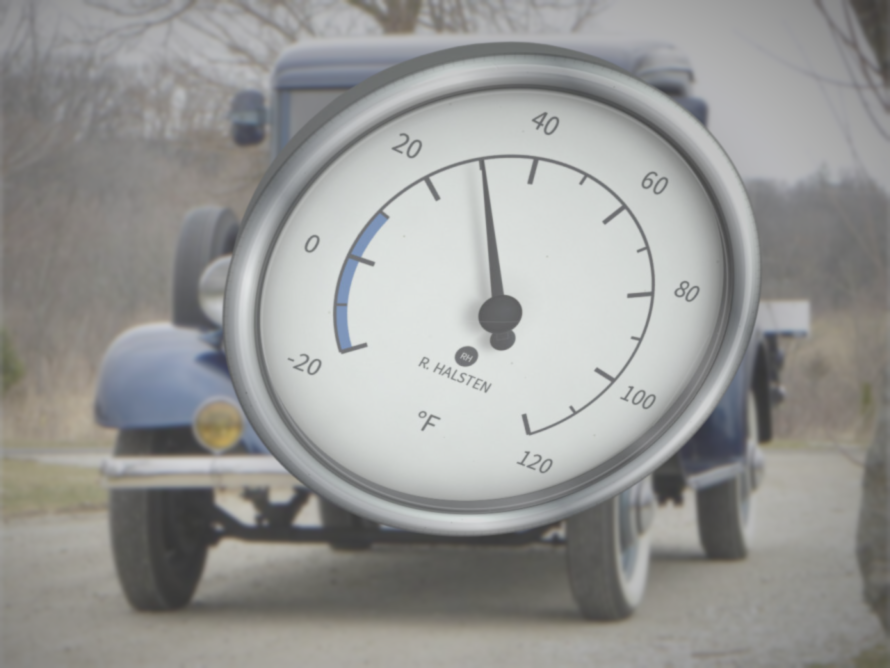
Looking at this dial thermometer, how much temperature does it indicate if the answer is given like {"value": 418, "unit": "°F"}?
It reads {"value": 30, "unit": "°F"}
